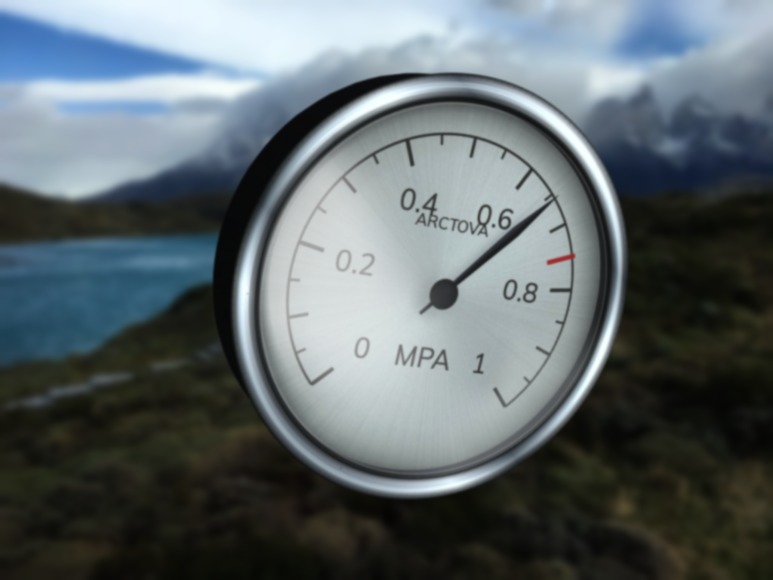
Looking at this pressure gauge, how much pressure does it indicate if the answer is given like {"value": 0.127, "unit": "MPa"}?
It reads {"value": 0.65, "unit": "MPa"}
